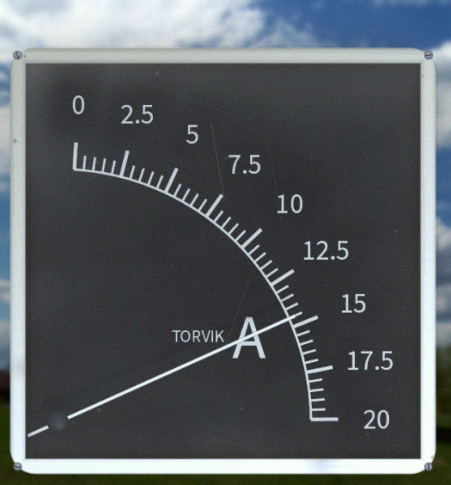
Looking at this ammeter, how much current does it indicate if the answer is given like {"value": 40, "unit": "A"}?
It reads {"value": 14.5, "unit": "A"}
